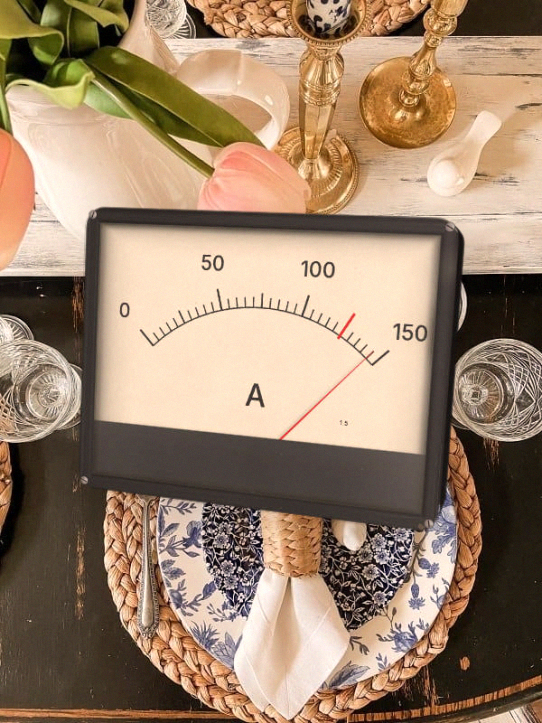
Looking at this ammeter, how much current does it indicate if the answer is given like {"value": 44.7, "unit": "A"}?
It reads {"value": 145, "unit": "A"}
